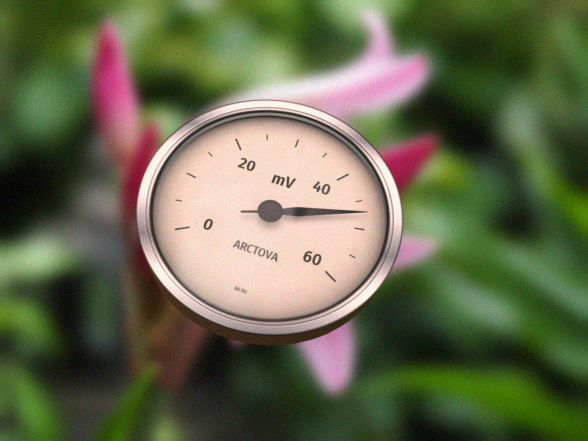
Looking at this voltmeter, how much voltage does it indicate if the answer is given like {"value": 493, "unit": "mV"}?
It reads {"value": 47.5, "unit": "mV"}
